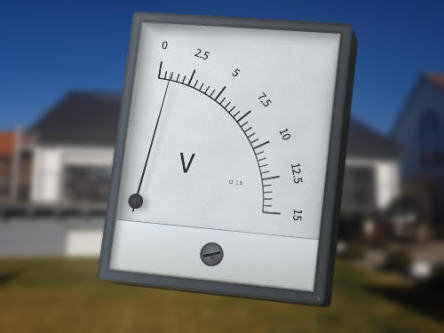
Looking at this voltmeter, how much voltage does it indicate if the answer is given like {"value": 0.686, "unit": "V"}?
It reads {"value": 1, "unit": "V"}
